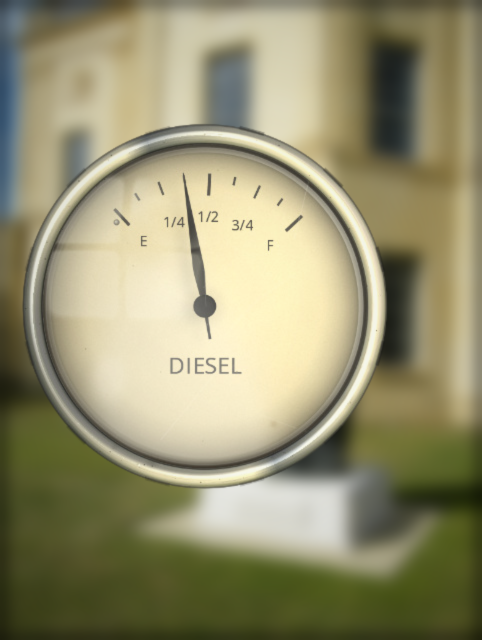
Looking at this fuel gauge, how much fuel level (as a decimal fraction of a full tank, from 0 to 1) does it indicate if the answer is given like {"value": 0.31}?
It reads {"value": 0.375}
